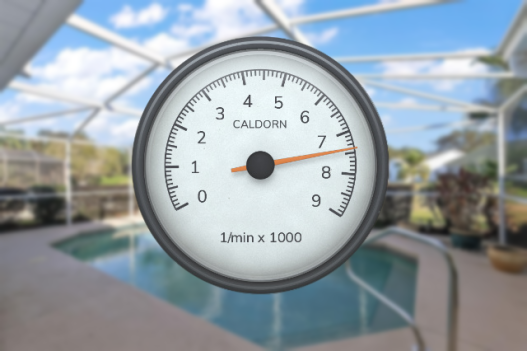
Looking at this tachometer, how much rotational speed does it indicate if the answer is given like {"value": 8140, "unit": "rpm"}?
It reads {"value": 7400, "unit": "rpm"}
